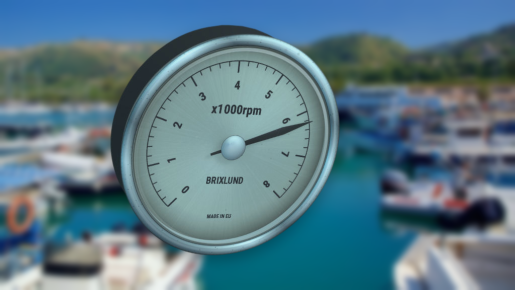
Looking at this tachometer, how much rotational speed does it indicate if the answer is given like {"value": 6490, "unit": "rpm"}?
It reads {"value": 6200, "unit": "rpm"}
